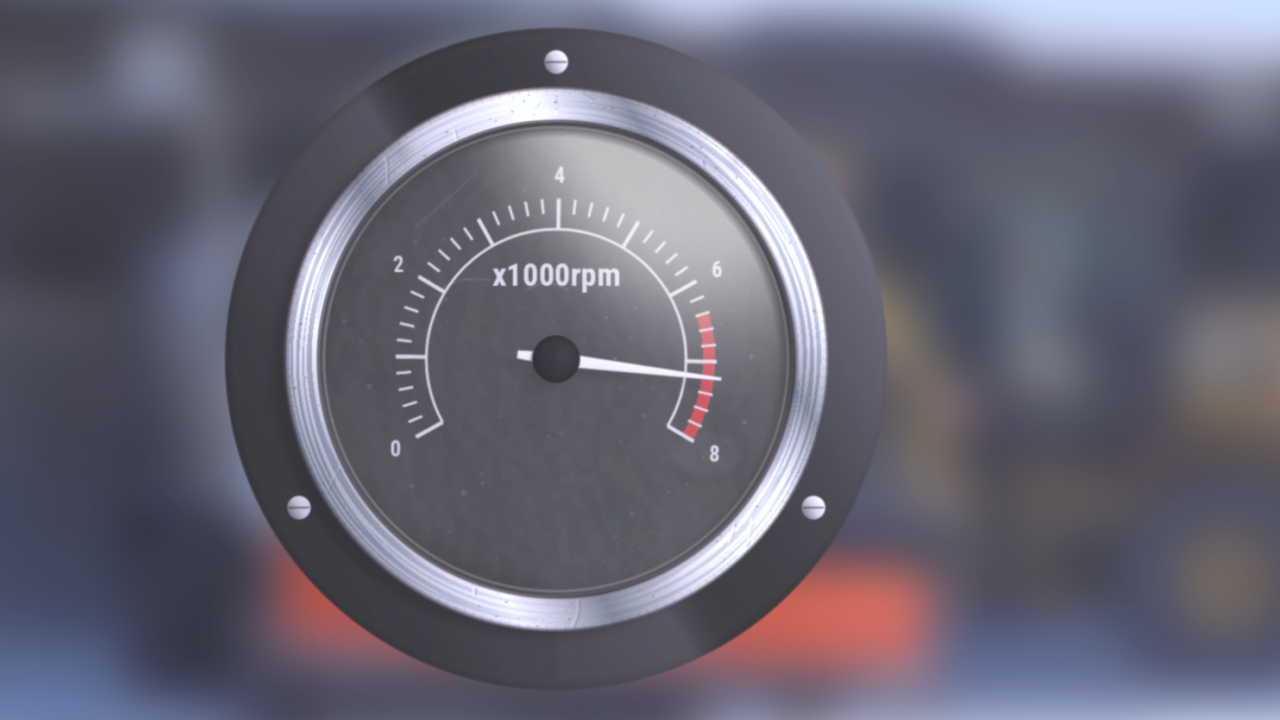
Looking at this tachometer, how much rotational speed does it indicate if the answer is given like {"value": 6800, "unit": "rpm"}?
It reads {"value": 7200, "unit": "rpm"}
